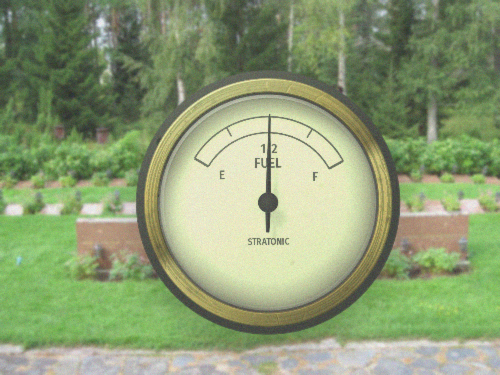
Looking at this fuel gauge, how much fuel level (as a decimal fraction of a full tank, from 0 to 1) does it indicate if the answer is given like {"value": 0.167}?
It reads {"value": 0.5}
